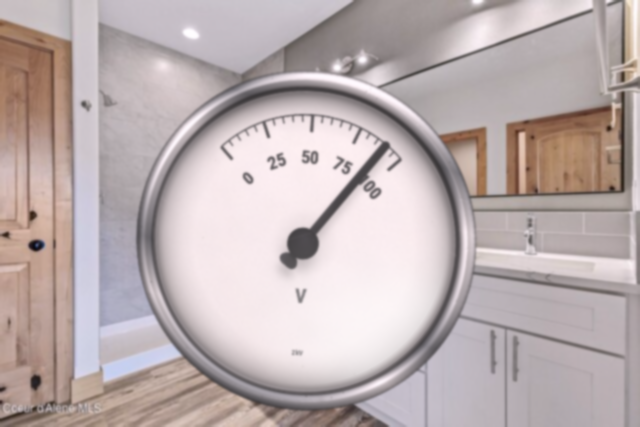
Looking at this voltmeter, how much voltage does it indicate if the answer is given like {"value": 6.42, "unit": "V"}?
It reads {"value": 90, "unit": "V"}
